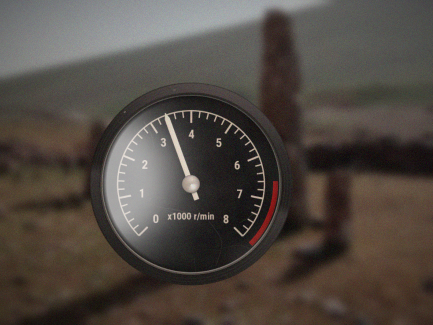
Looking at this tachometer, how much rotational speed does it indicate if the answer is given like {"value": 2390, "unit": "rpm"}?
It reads {"value": 3400, "unit": "rpm"}
